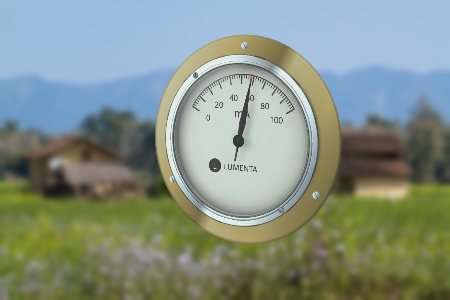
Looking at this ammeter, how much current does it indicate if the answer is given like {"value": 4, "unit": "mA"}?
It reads {"value": 60, "unit": "mA"}
